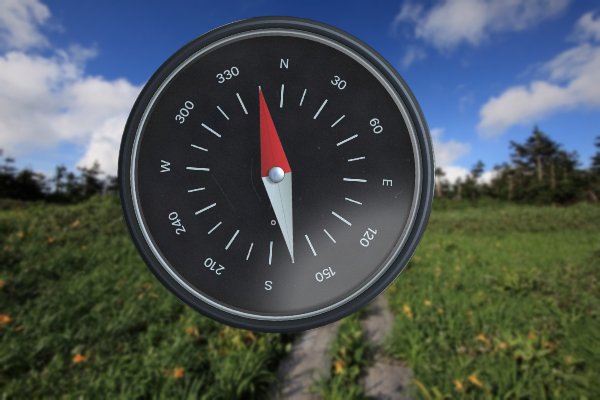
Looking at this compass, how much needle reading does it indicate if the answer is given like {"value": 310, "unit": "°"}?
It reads {"value": 345, "unit": "°"}
